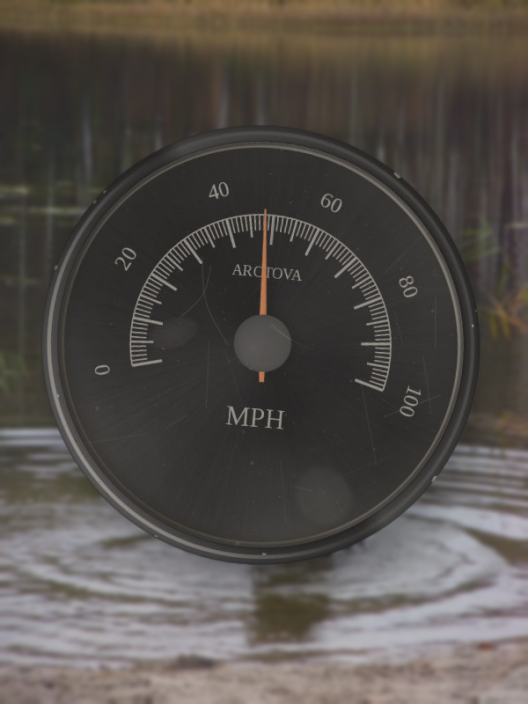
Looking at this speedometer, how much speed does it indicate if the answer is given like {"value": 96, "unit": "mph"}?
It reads {"value": 48, "unit": "mph"}
